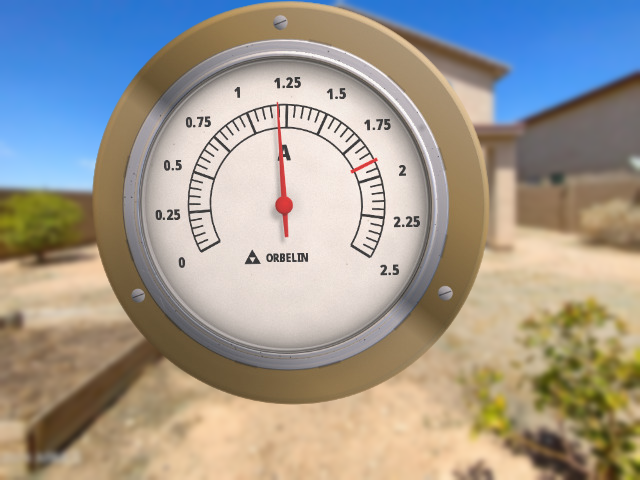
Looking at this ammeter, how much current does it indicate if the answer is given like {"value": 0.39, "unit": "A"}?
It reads {"value": 1.2, "unit": "A"}
